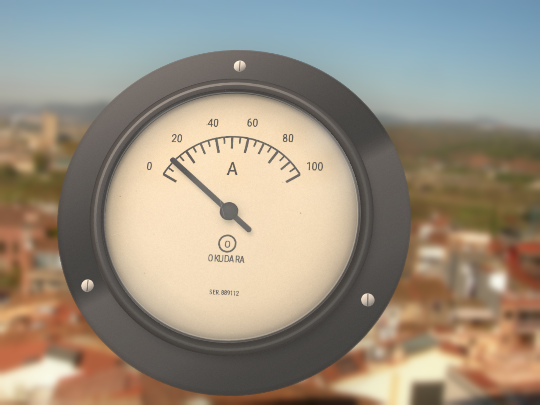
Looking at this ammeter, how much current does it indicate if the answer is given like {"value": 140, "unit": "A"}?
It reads {"value": 10, "unit": "A"}
